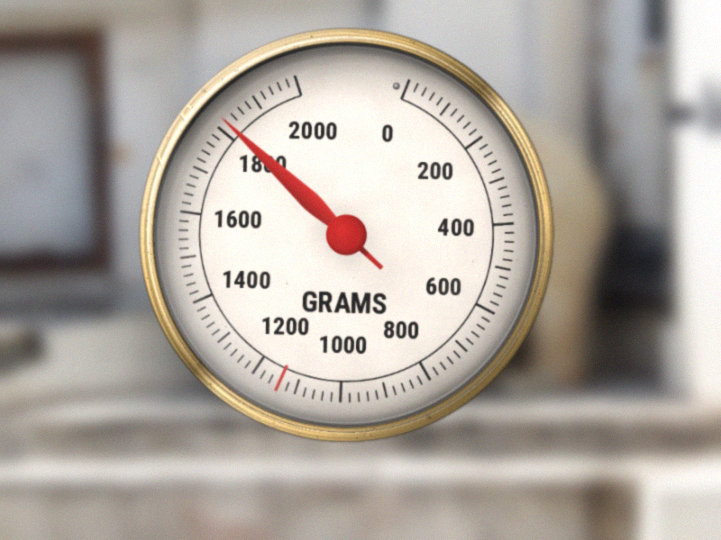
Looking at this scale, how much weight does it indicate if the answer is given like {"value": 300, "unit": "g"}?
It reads {"value": 1820, "unit": "g"}
